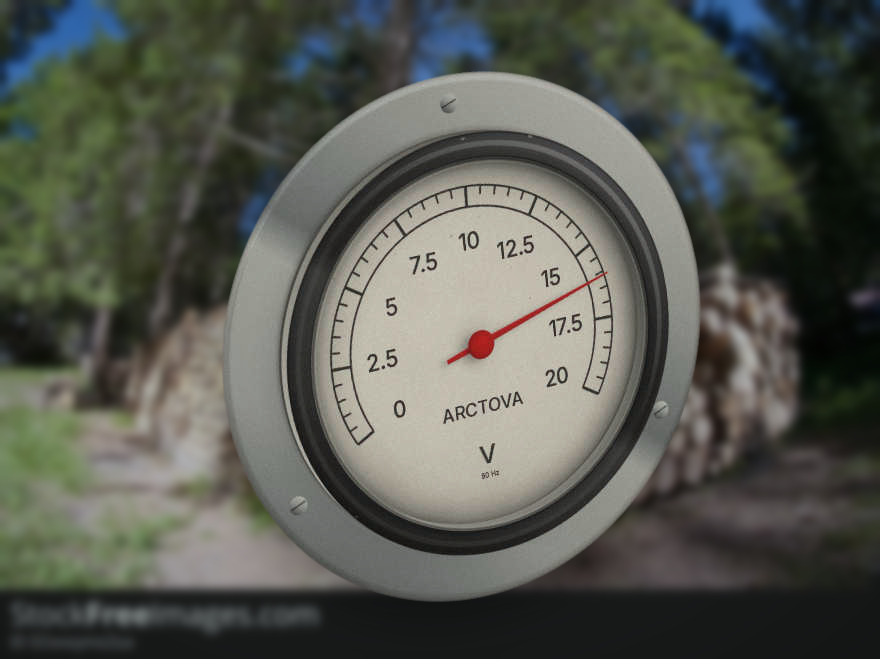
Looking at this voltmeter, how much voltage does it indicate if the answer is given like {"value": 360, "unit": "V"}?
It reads {"value": 16, "unit": "V"}
